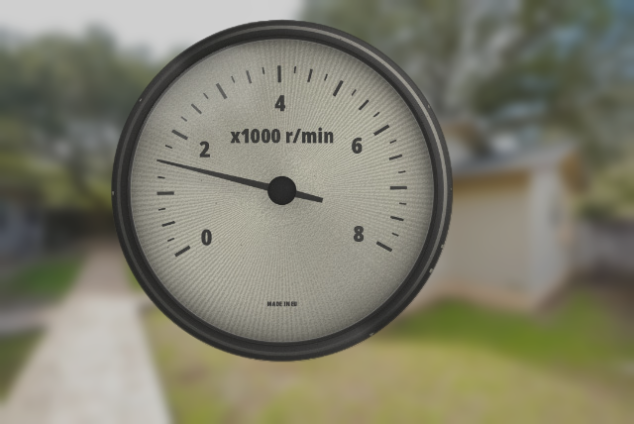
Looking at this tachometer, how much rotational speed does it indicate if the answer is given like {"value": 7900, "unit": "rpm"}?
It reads {"value": 1500, "unit": "rpm"}
